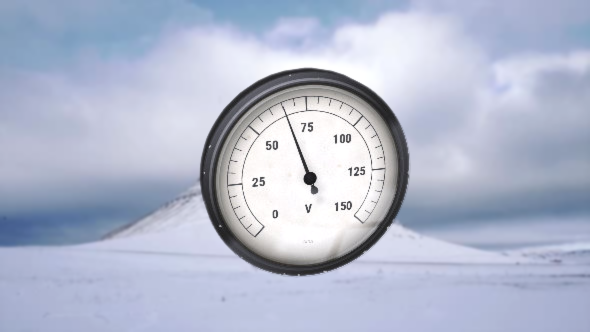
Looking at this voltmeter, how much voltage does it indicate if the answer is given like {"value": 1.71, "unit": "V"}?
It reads {"value": 65, "unit": "V"}
